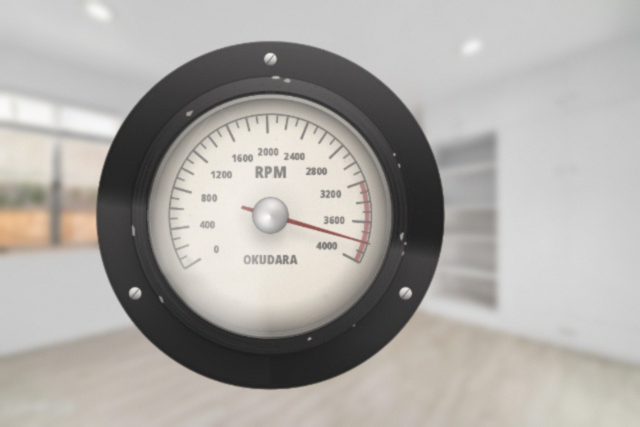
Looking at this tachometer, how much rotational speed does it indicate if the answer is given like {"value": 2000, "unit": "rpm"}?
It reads {"value": 3800, "unit": "rpm"}
